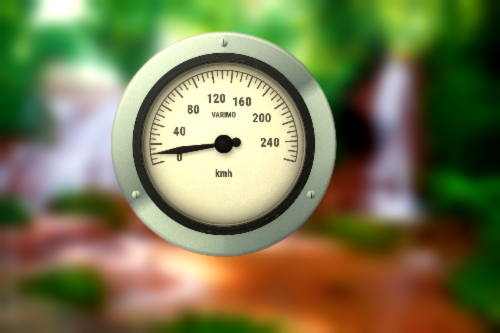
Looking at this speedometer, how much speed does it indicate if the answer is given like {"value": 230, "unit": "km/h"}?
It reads {"value": 10, "unit": "km/h"}
